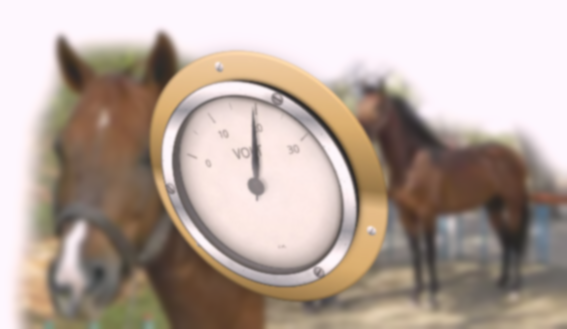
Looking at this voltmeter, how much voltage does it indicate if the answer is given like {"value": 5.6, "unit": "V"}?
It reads {"value": 20, "unit": "V"}
